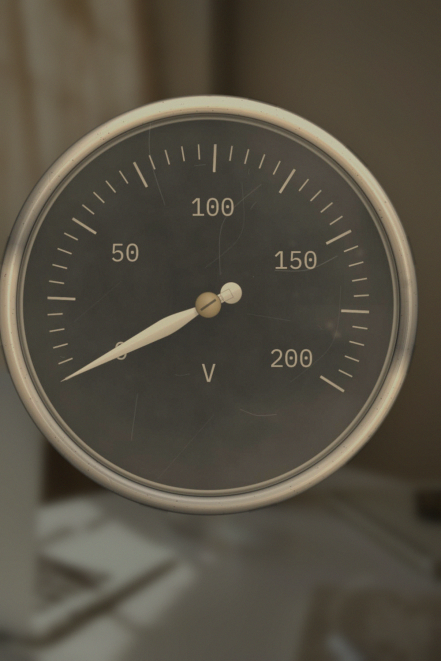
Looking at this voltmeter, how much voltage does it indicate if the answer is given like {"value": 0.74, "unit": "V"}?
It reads {"value": 0, "unit": "V"}
